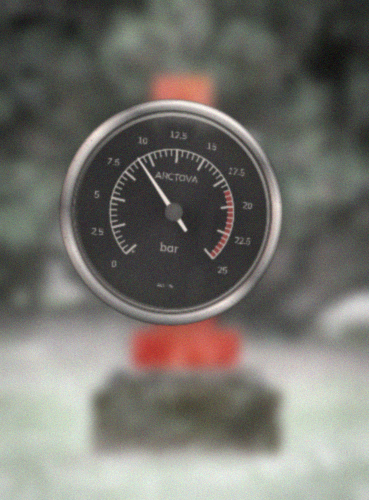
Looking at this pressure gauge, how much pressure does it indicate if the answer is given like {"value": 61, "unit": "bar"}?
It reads {"value": 9, "unit": "bar"}
